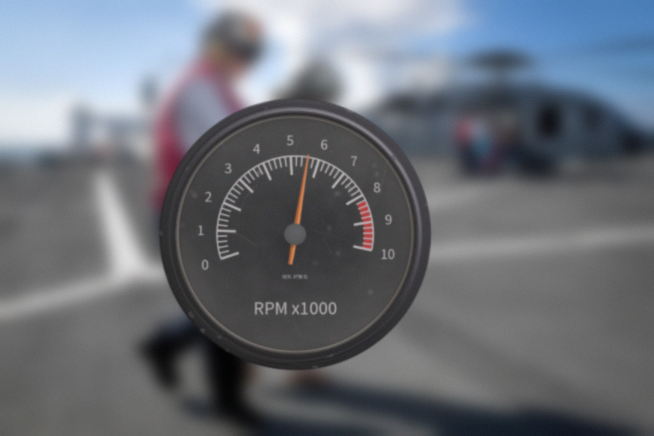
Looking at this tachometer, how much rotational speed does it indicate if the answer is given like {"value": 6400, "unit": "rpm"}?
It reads {"value": 5600, "unit": "rpm"}
